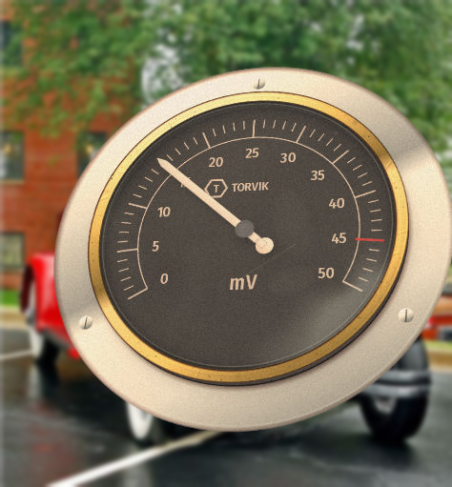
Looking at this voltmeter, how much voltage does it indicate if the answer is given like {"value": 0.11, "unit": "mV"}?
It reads {"value": 15, "unit": "mV"}
